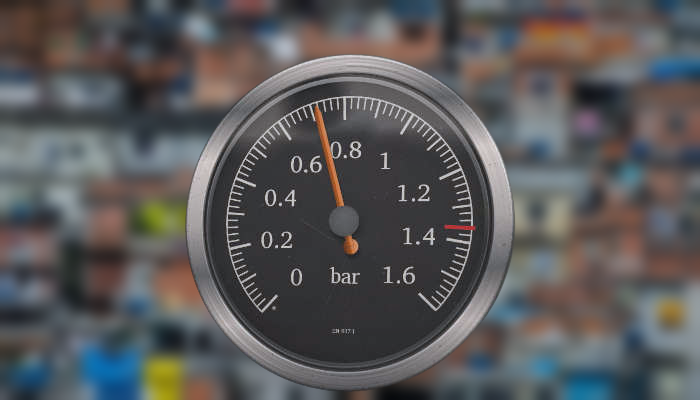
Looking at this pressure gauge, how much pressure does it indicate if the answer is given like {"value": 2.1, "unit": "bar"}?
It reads {"value": 0.72, "unit": "bar"}
